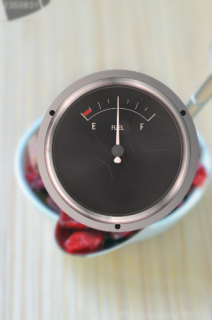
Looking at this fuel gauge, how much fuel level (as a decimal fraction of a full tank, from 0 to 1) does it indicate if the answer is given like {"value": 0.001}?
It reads {"value": 0.5}
